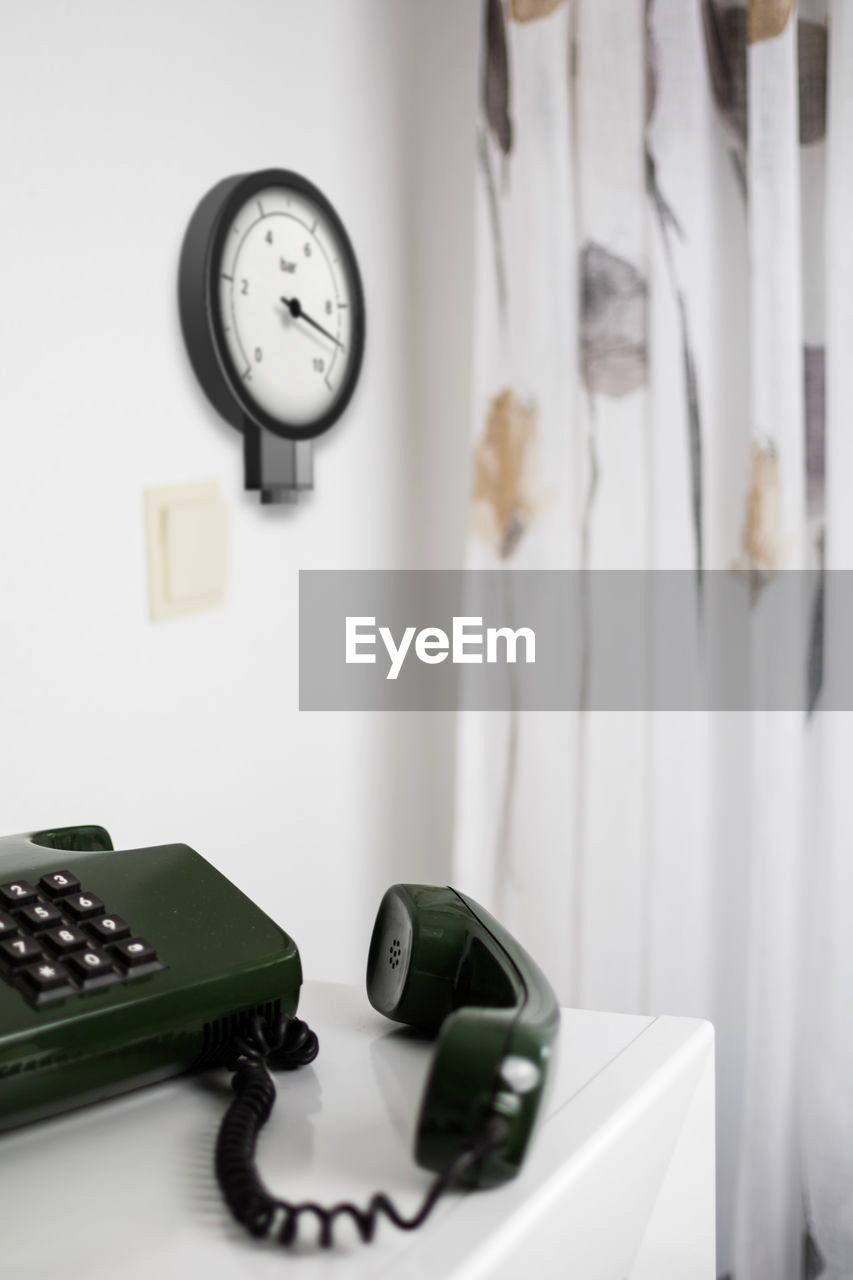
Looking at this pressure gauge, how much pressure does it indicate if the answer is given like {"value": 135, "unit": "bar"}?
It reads {"value": 9, "unit": "bar"}
